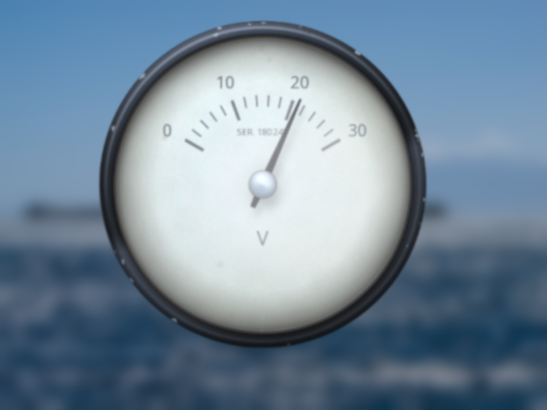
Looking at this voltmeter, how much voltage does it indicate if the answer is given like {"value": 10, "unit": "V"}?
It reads {"value": 21, "unit": "V"}
